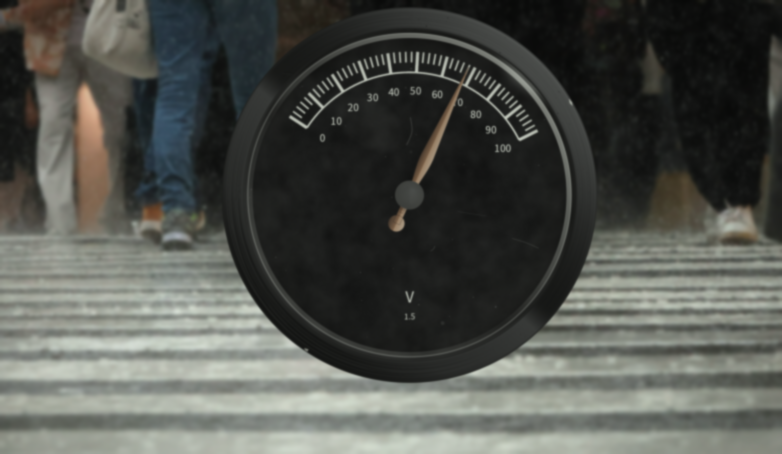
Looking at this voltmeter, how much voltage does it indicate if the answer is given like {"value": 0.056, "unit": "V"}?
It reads {"value": 68, "unit": "V"}
